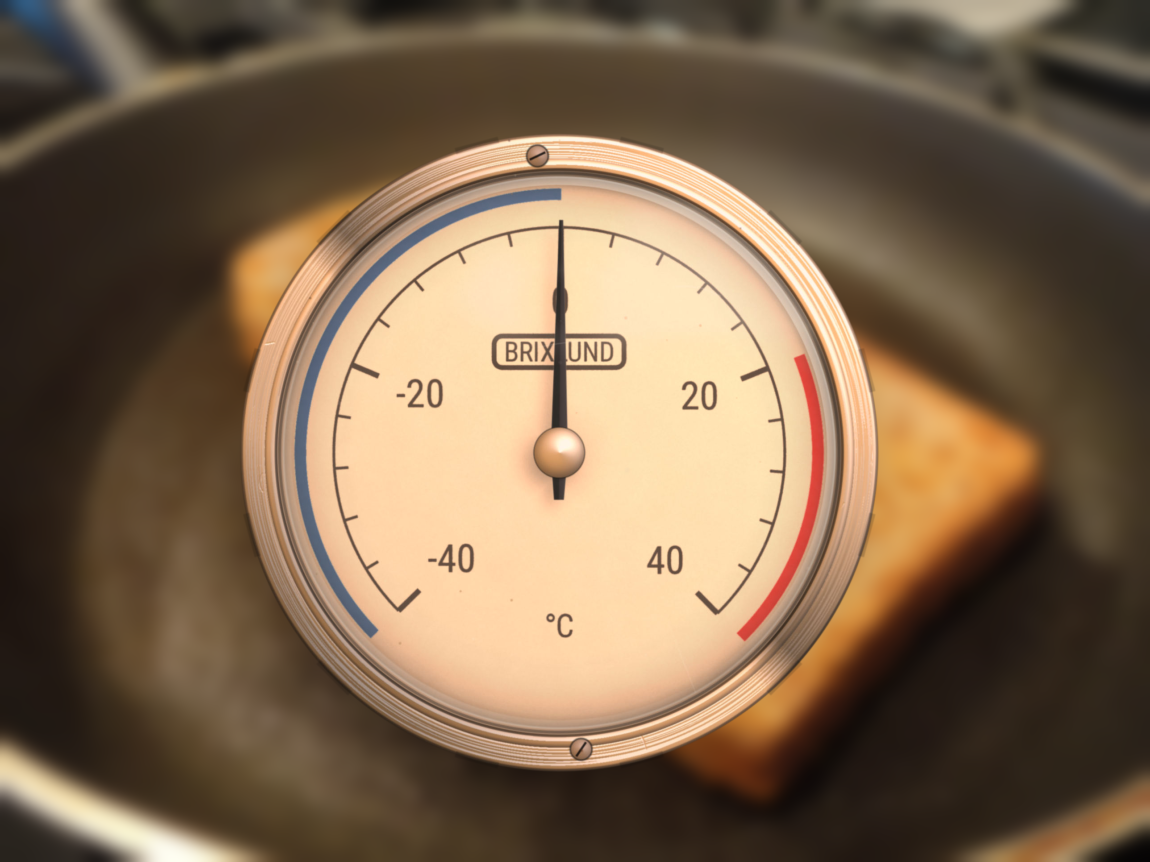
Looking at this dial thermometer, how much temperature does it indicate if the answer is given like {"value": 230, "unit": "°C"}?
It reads {"value": 0, "unit": "°C"}
